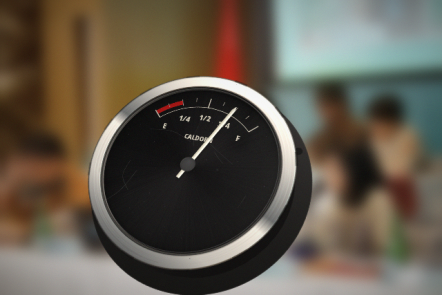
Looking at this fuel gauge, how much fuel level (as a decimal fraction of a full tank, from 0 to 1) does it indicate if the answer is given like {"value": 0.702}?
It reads {"value": 0.75}
